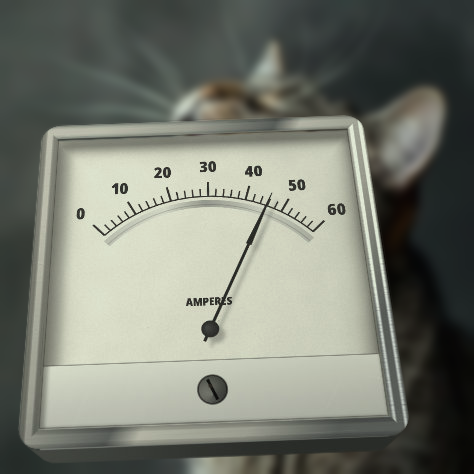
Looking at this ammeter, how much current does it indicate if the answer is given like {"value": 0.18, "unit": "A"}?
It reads {"value": 46, "unit": "A"}
